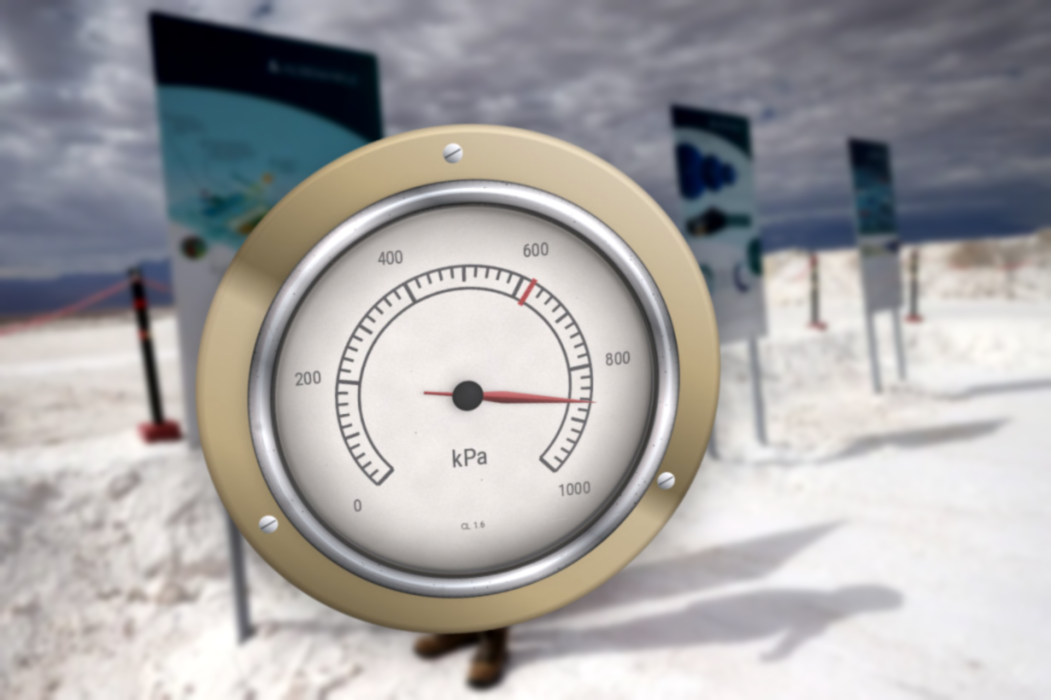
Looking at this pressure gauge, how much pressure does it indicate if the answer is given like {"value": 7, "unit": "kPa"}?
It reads {"value": 860, "unit": "kPa"}
